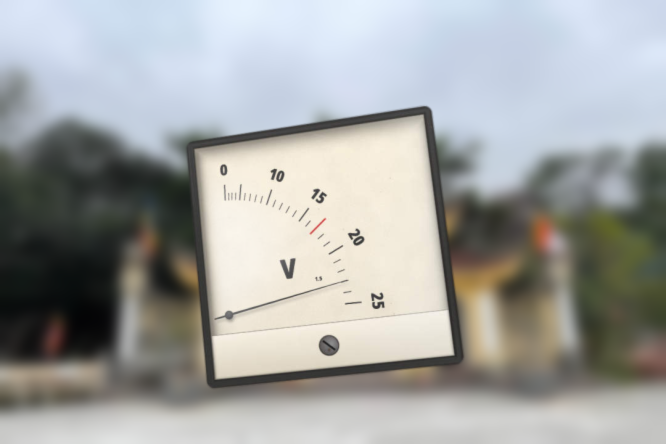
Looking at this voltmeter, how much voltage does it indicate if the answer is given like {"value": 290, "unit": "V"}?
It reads {"value": 23, "unit": "V"}
